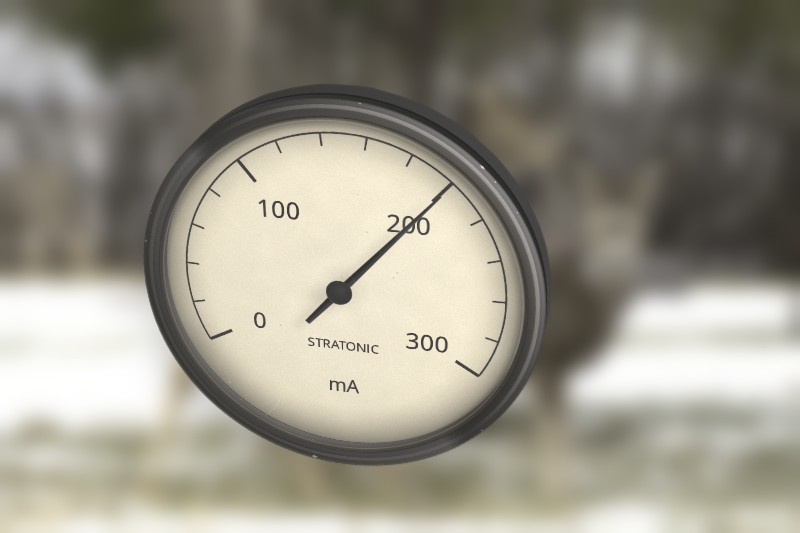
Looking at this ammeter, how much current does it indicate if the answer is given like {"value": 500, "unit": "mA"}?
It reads {"value": 200, "unit": "mA"}
